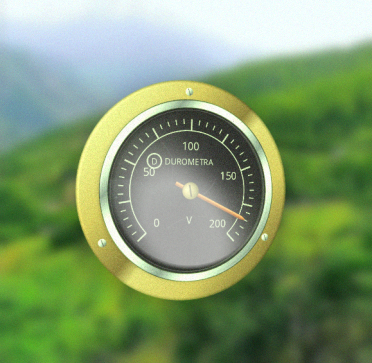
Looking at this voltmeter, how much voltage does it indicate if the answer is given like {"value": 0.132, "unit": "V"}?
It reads {"value": 185, "unit": "V"}
